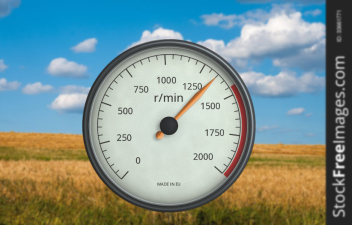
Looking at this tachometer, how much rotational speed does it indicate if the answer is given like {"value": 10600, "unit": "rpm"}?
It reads {"value": 1350, "unit": "rpm"}
